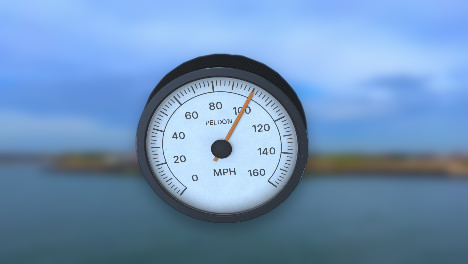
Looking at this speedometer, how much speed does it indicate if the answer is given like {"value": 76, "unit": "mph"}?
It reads {"value": 100, "unit": "mph"}
